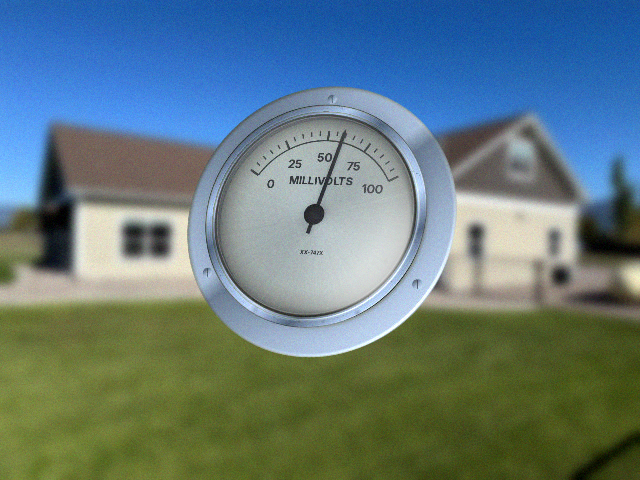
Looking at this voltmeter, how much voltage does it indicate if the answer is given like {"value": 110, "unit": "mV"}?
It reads {"value": 60, "unit": "mV"}
